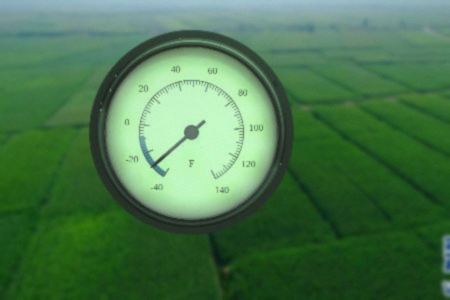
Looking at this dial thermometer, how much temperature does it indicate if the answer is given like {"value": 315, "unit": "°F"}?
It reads {"value": -30, "unit": "°F"}
